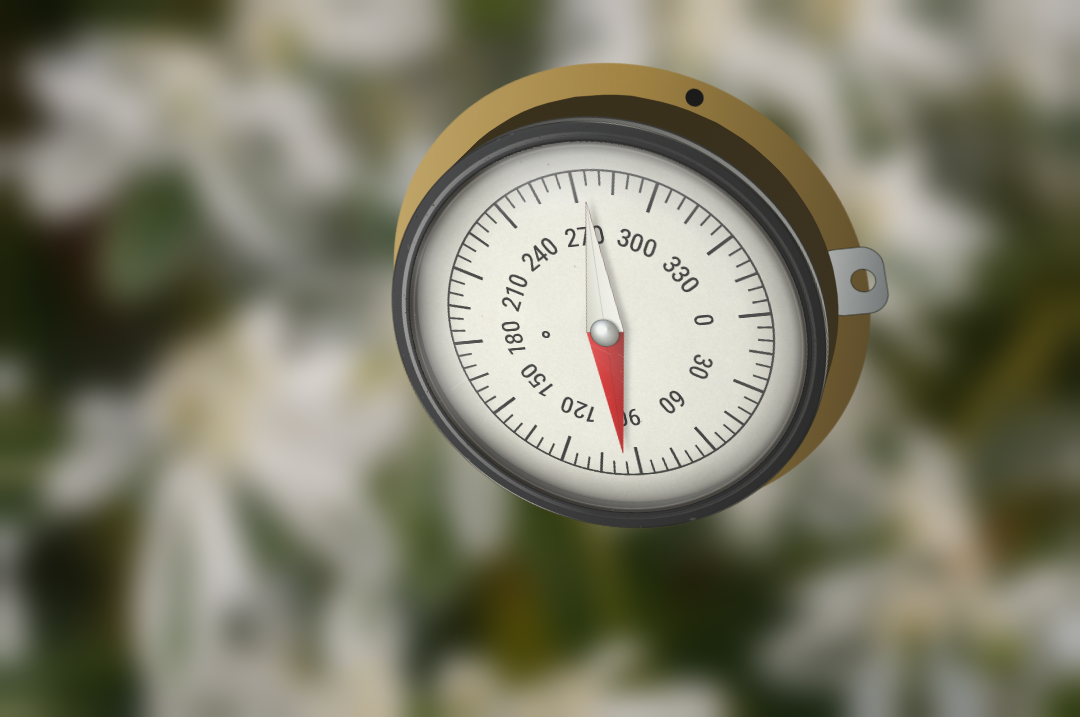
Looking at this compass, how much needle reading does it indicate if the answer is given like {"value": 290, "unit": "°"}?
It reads {"value": 95, "unit": "°"}
